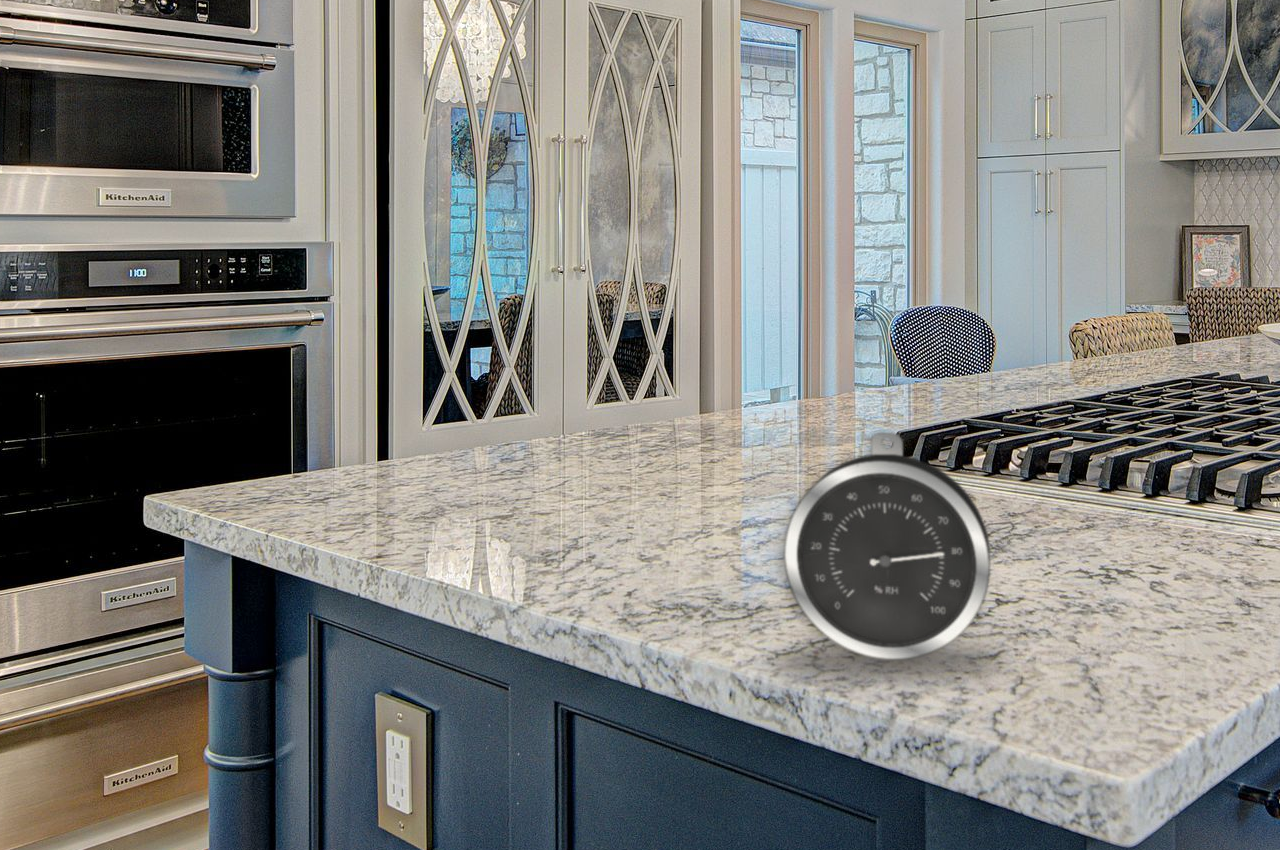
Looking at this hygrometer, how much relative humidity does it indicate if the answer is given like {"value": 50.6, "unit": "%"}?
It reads {"value": 80, "unit": "%"}
